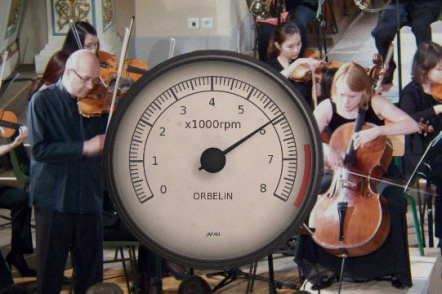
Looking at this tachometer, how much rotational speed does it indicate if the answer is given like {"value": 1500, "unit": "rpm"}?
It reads {"value": 5900, "unit": "rpm"}
